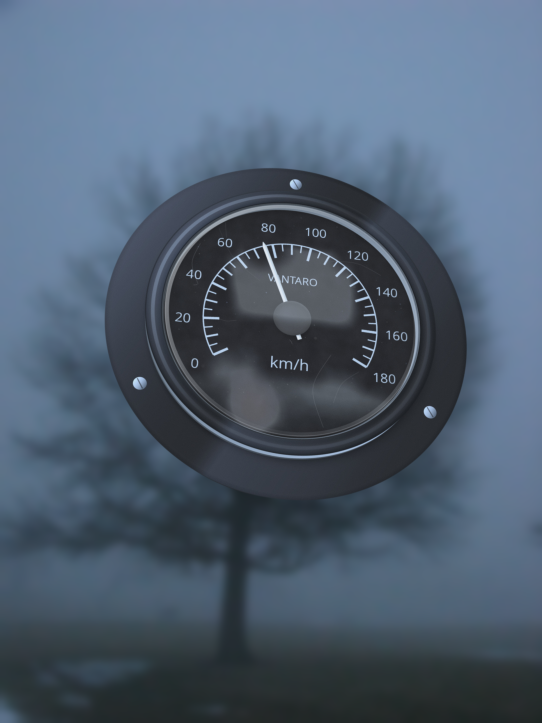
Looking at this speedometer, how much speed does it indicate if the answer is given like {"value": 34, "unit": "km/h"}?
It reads {"value": 75, "unit": "km/h"}
